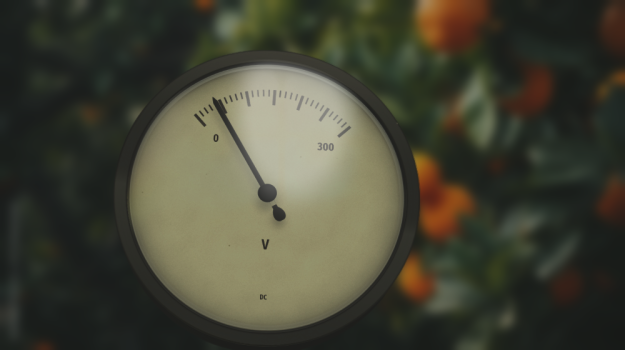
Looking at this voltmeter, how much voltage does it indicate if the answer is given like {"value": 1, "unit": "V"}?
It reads {"value": 40, "unit": "V"}
